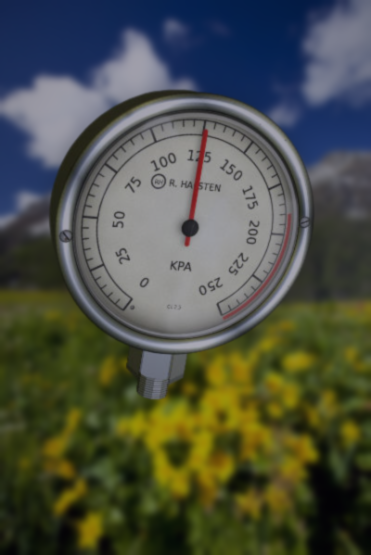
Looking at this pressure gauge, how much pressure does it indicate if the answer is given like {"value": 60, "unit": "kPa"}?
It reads {"value": 125, "unit": "kPa"}
